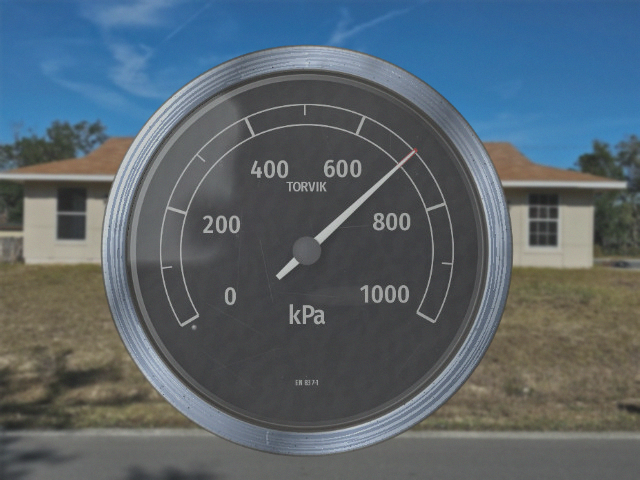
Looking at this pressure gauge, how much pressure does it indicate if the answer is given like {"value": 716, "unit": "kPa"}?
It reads {"value": 700, "unit": "kPa"}
